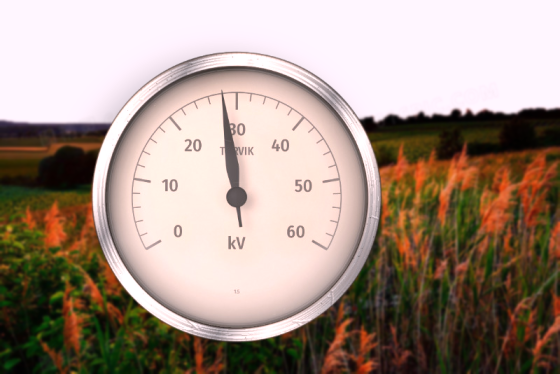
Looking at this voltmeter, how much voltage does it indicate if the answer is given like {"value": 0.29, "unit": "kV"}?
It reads {"value": 28, "unit": "kV"}
